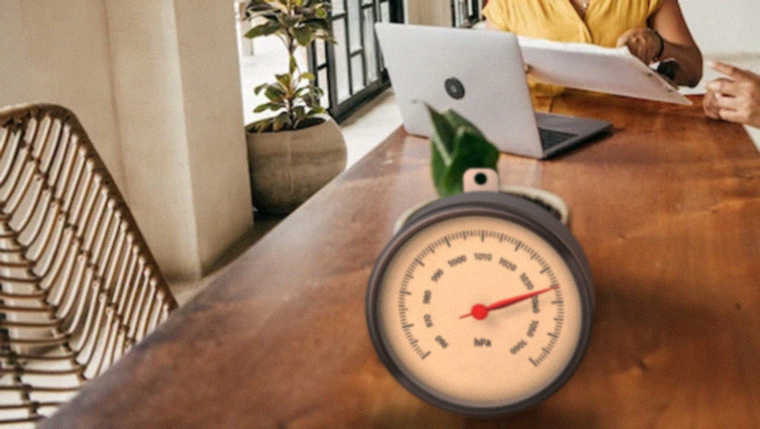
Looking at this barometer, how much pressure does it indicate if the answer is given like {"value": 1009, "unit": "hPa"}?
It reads {"value": 1035, "unit": "hPa"}
